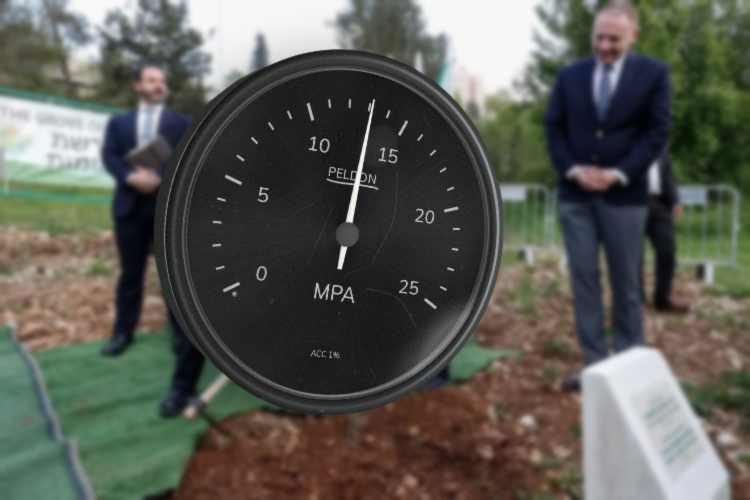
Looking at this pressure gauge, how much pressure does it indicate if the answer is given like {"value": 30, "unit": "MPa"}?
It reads {"value": 13, "unit": "MPa"}
